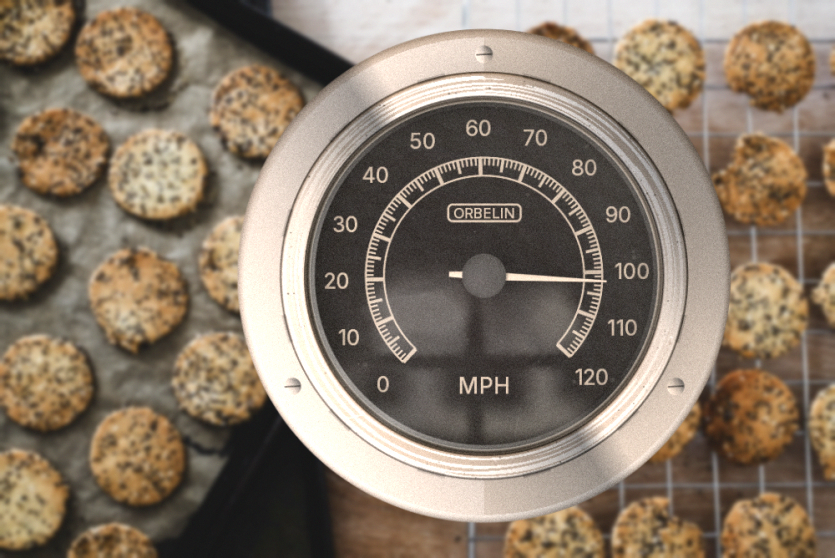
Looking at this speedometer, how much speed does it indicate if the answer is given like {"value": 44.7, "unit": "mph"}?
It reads {"value": 102, "unit": "mph"}
